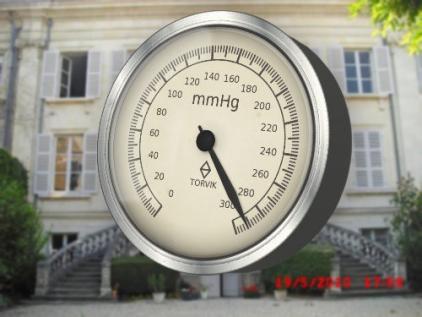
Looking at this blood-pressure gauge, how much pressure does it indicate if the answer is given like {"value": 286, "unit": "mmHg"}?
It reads {"value": 290, "unit": "mmHg"}
